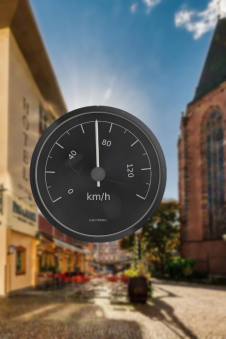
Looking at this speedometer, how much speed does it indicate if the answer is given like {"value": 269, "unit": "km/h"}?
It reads {"value": 70, "unit": "km/h"}
